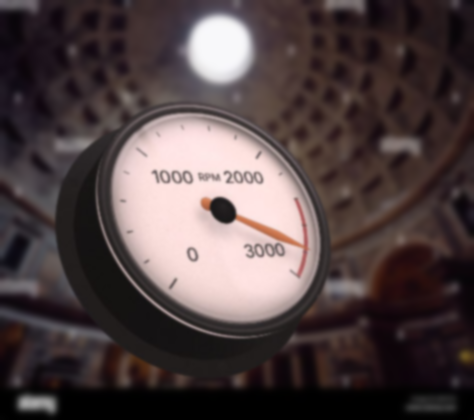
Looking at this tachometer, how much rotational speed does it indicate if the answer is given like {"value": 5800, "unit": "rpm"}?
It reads {"value": 2800, "unit": "rpm"}
